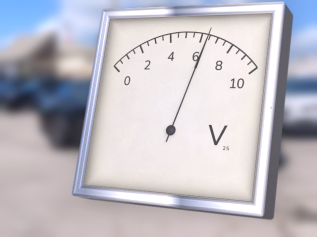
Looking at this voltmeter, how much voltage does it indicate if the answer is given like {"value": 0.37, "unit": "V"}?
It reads {"value": 6.5, "unit": "V"}
